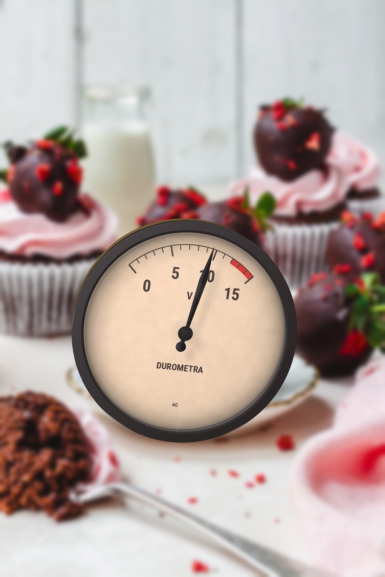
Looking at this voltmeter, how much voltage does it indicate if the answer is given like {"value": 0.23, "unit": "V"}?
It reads {"value": 9.5, "unit": "V"}
